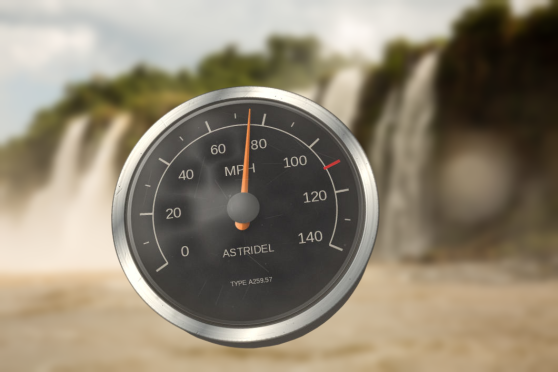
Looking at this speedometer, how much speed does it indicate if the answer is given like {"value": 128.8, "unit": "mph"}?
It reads {"value": 75, "unit": "mph"}
